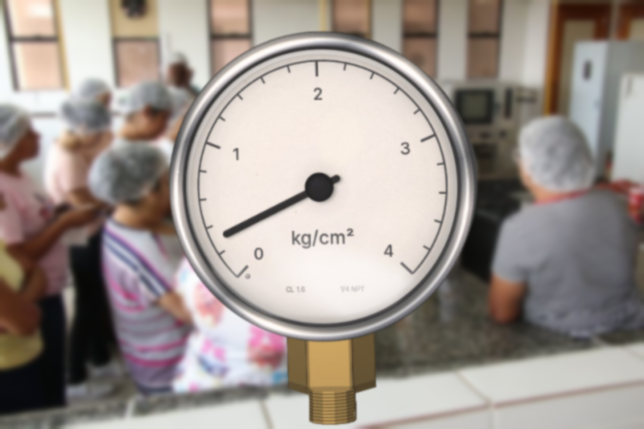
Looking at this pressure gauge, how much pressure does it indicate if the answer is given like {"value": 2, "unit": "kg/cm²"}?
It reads {"value": 0.3, "unit": "kg/cm²"}
